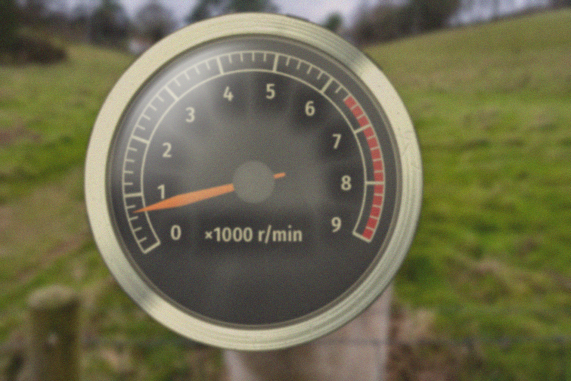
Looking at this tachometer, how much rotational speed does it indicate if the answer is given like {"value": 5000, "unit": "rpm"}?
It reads {"value": 700, "unit": "rpm"}
